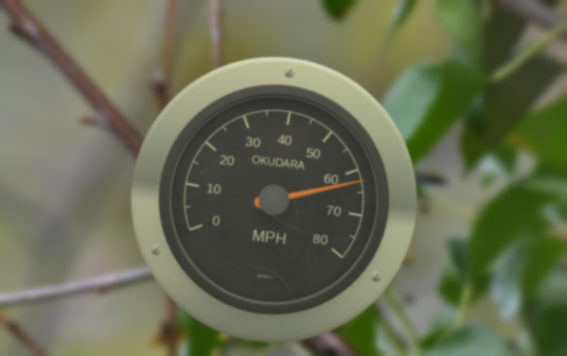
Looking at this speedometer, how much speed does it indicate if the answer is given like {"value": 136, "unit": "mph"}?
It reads {"value": 62.5, "unit": "mph"}
